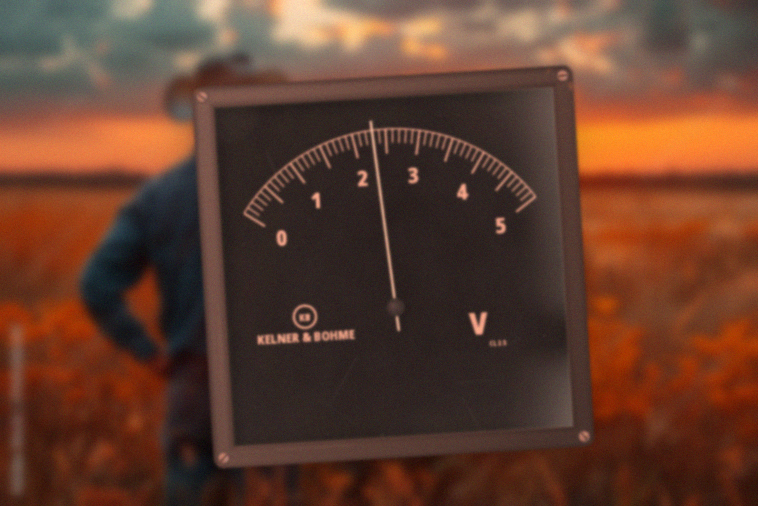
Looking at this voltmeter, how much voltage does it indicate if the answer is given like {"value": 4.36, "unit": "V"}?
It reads {"value": 2.3, "unit": "V"}
